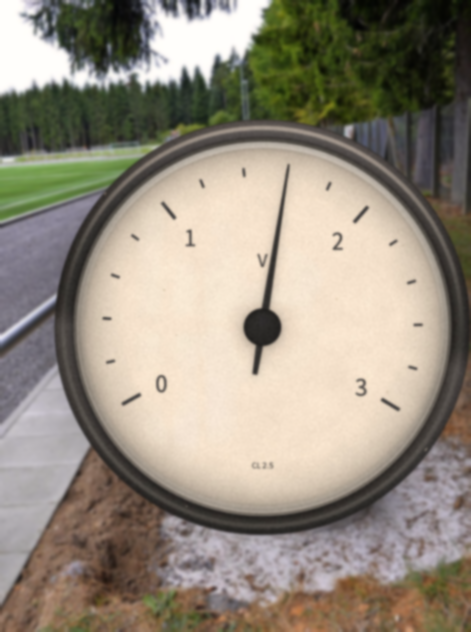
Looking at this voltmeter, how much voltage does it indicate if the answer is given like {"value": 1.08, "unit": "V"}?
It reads {"value": 1.6, "unit": "V"}
